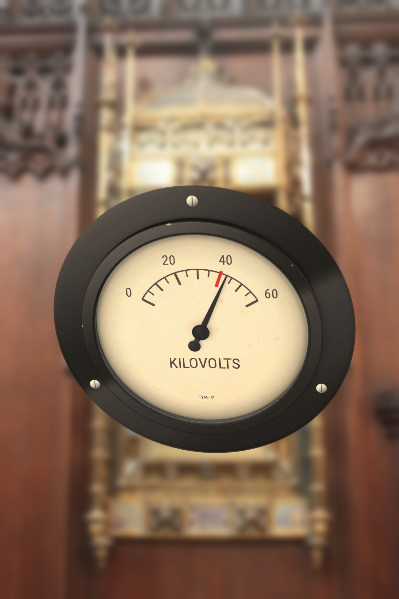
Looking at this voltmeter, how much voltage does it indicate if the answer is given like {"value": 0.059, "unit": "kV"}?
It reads {"value": 42.5, "unit": "kV"}
